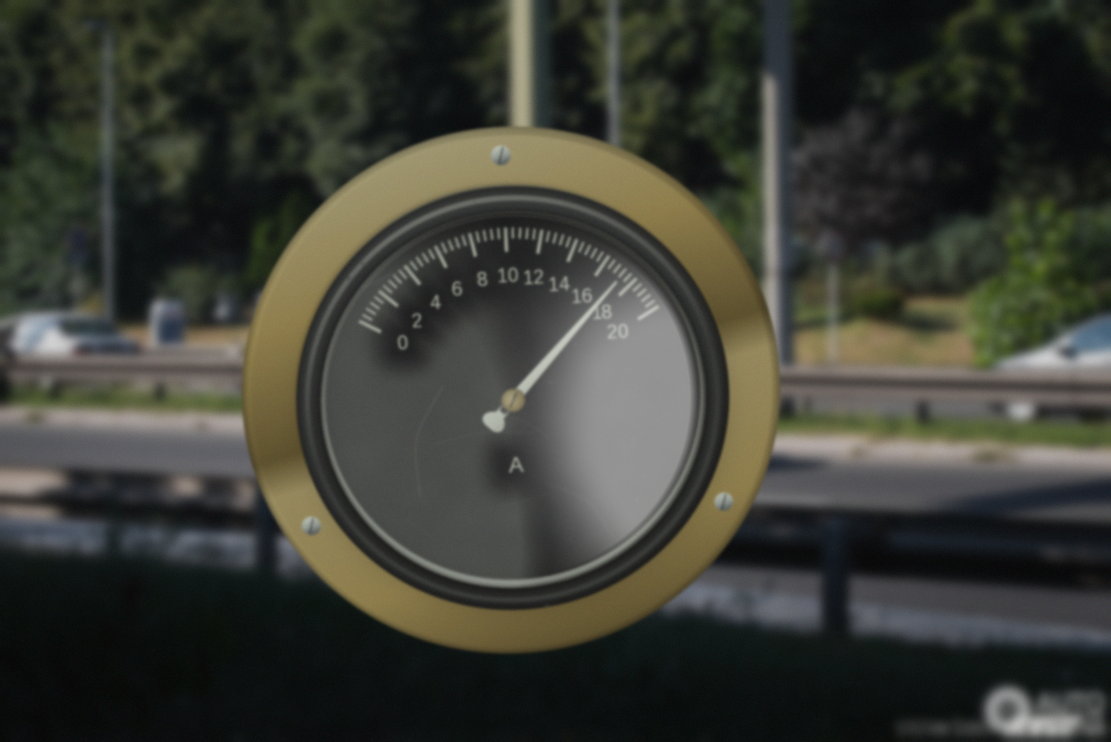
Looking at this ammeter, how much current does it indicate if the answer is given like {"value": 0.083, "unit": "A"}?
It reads {"value": 17.2, "unit": "A"}
